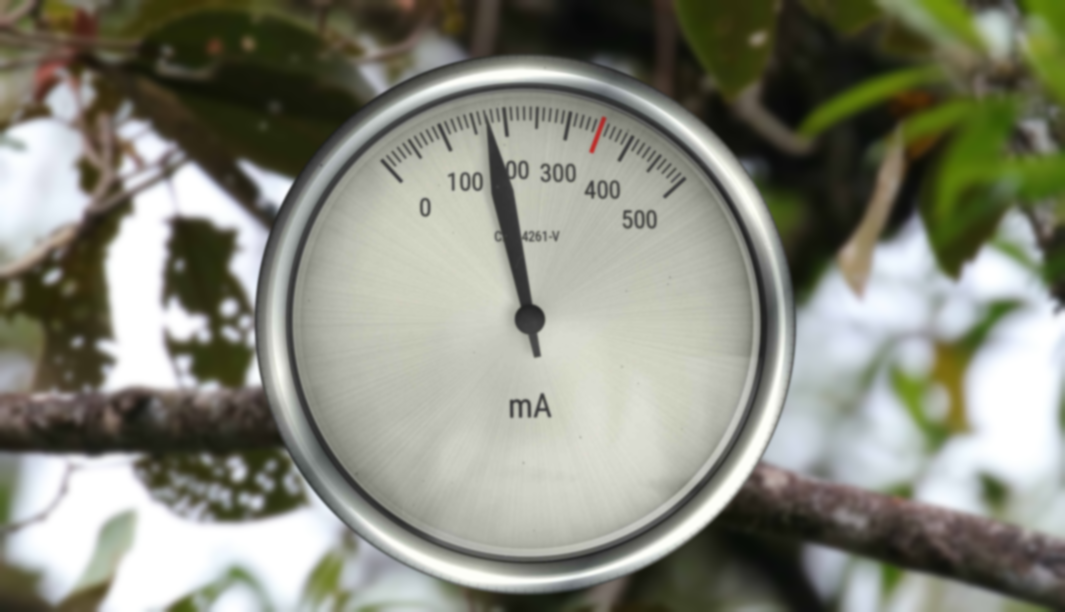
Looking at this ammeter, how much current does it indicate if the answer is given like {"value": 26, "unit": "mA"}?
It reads {"value": 170, "unit": "mA"}
